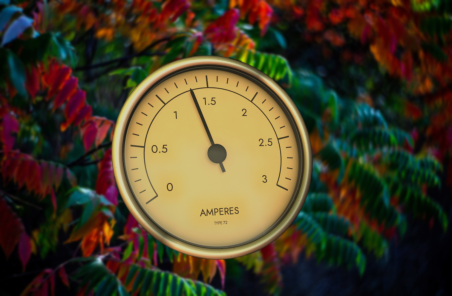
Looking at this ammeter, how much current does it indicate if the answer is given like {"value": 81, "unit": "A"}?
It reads {"value": 1.3, "unit": "A"}
